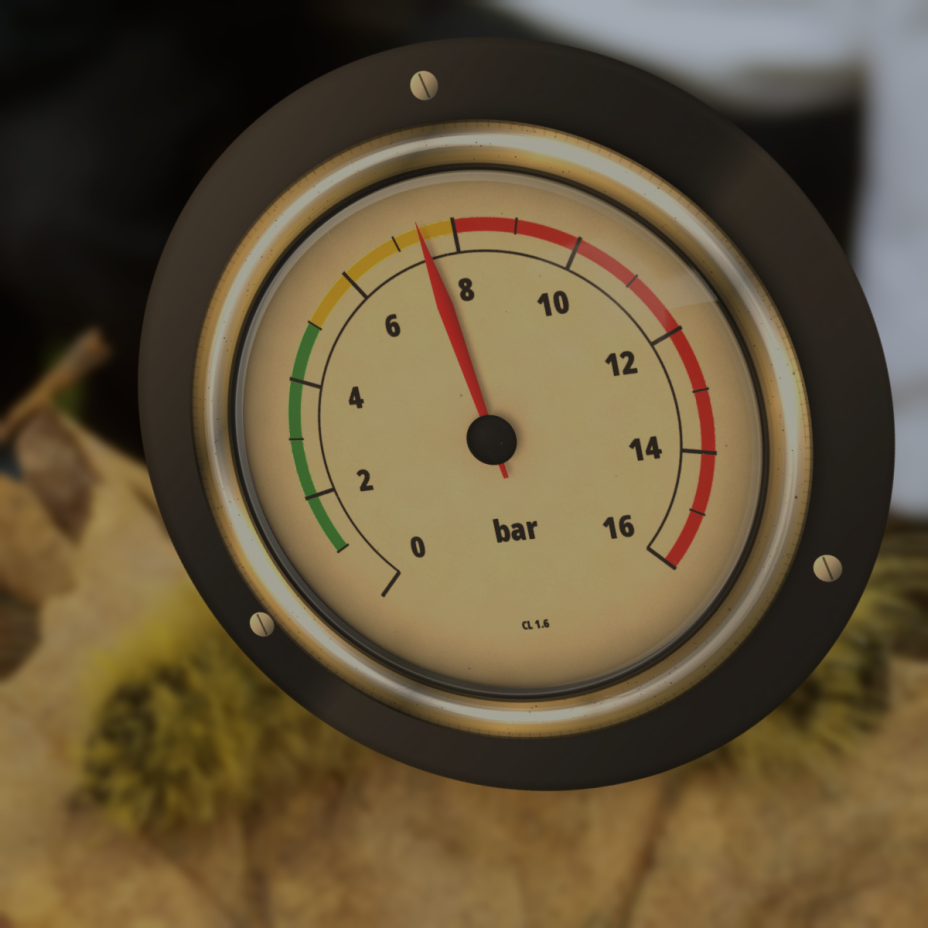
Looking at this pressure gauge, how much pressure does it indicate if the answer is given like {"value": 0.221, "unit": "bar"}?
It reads {"value": 7.5, "unit": "bar"}
